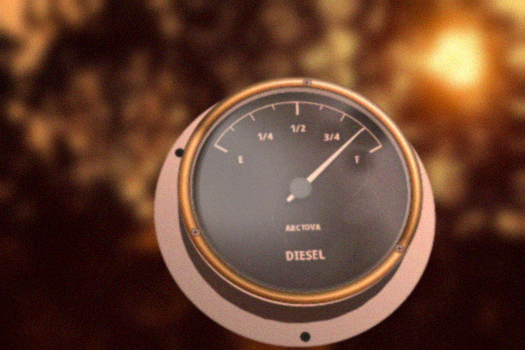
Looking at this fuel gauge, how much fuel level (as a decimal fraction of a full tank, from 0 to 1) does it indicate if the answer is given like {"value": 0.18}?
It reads {"value": 0.875}
